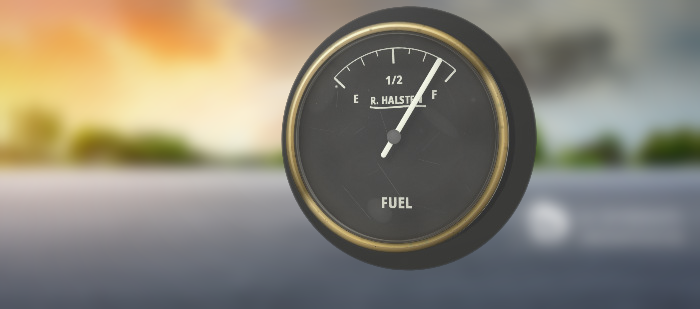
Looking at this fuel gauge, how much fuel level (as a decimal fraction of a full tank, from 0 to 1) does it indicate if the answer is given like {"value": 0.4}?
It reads {"value": 0.875}
